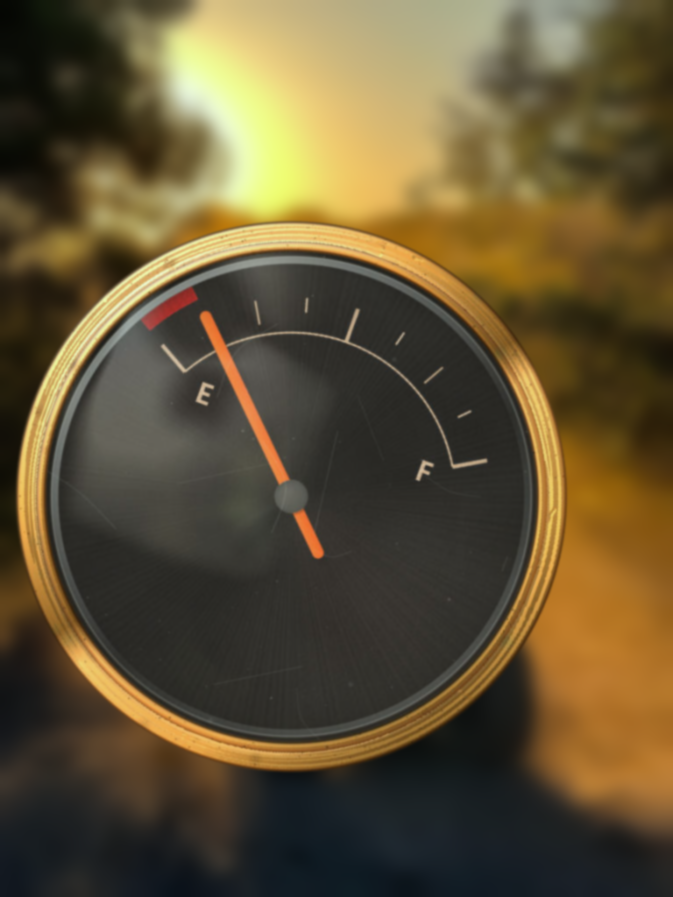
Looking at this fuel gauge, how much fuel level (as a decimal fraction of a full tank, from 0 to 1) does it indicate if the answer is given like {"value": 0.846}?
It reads {"value": 0.125}
